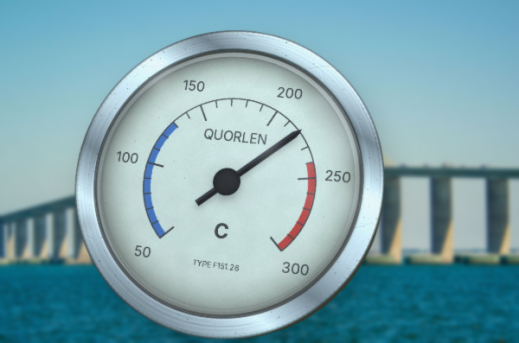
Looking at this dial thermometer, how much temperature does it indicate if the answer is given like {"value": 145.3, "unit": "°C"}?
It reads {"value": 220, "unit": "°C"}
